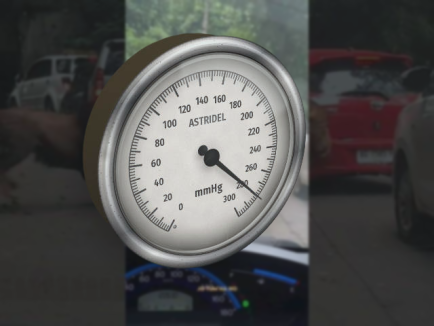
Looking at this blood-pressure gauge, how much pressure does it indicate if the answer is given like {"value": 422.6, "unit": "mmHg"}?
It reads {"value": 280, "unit": "mmHg"}
